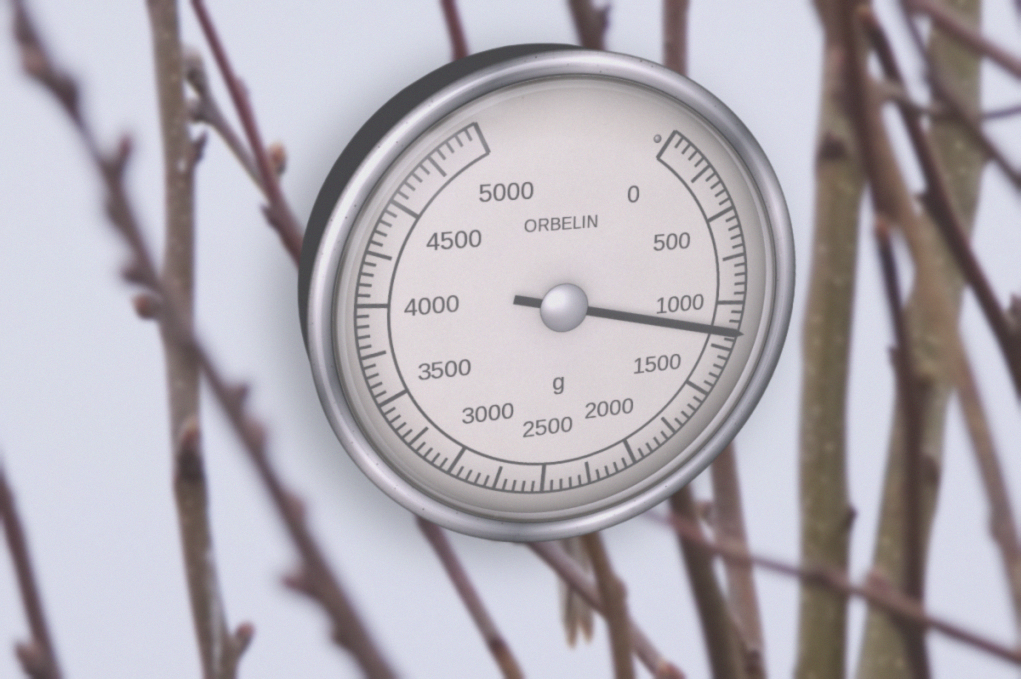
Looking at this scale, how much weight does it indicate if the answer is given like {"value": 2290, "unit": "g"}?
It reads {"value": 1150, "unit": "g"}
